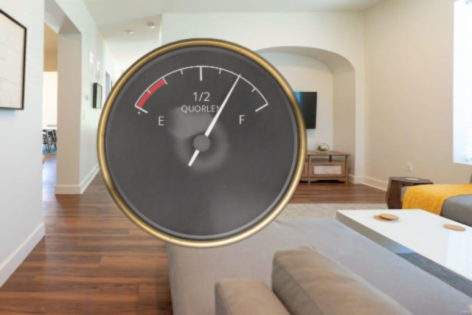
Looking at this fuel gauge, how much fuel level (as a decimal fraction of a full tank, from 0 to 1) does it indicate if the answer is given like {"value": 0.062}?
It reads {"value": 0.75}
